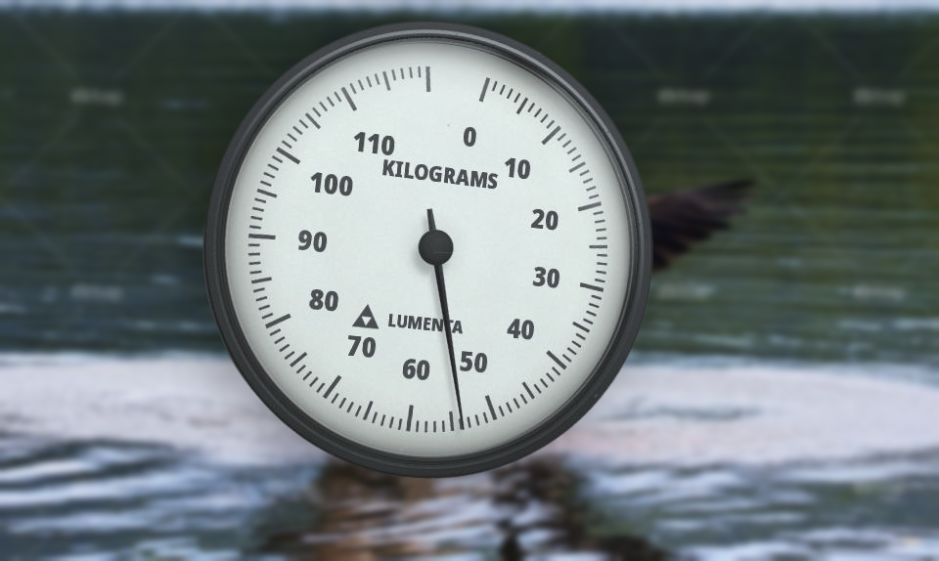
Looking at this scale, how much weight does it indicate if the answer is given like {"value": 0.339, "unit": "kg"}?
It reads {"value": 54, "unit": "kg"}
